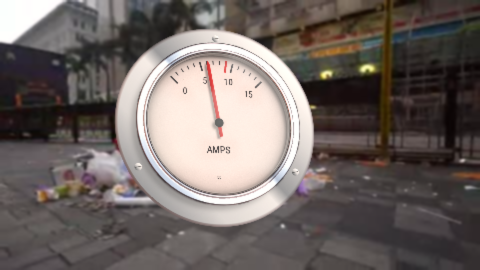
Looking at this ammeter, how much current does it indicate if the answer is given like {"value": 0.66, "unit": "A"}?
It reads {"value": 6, "unit": "A"}
